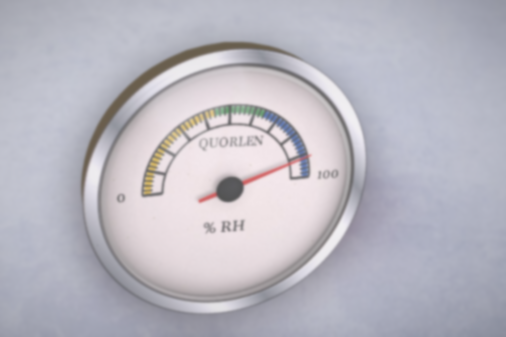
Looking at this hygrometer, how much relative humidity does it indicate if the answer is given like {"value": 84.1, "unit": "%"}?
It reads {"value": 90, "unit": "%"}
